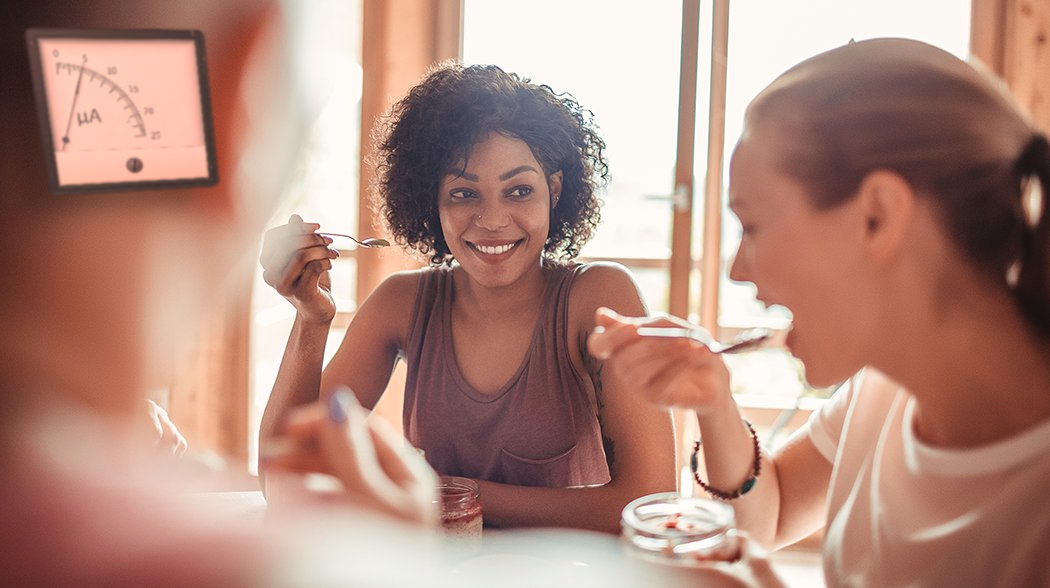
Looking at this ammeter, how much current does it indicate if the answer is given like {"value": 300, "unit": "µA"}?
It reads {"value": 5, "unit": "µA"}
